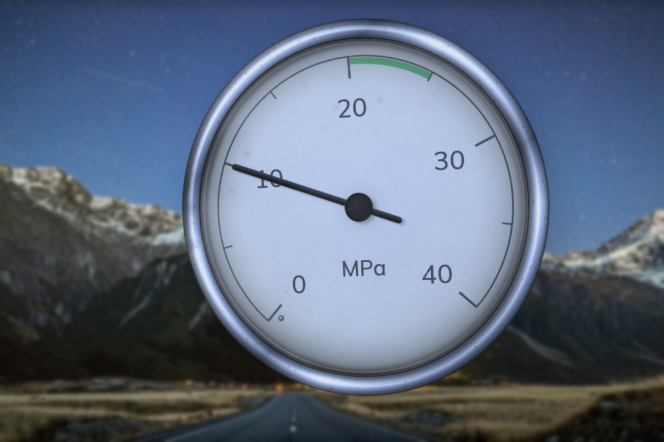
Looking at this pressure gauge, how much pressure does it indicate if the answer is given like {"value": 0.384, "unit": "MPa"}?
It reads {"value": 10, "unit": "MPa"}
